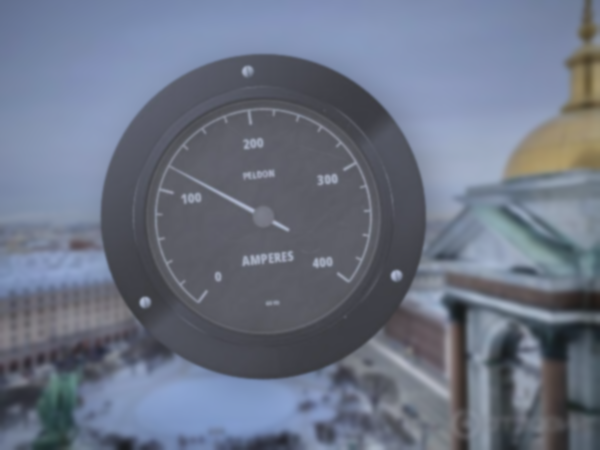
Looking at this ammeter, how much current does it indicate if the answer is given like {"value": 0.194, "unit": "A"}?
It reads {"value": 120, "unit": "A"}
